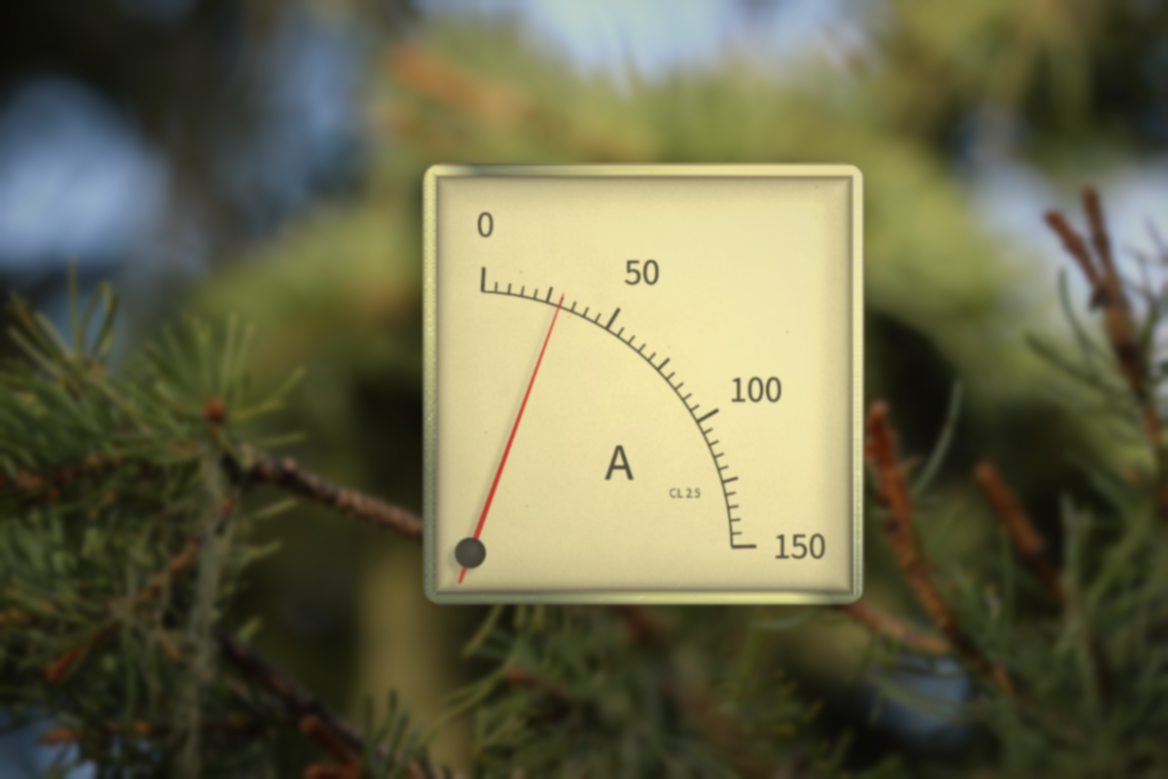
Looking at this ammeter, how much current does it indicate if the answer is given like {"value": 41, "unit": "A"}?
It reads {"value": 30, "unit": "A"}
